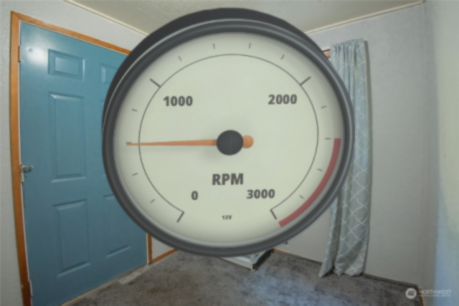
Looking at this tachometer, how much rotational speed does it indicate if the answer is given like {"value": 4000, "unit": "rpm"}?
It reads {"value": 600, "unit": "rpm"}
